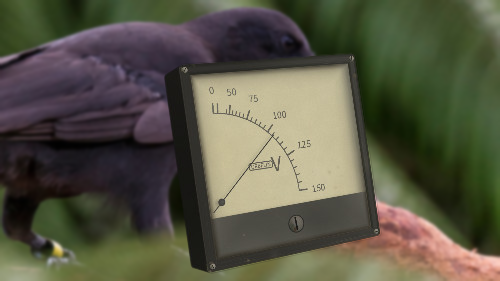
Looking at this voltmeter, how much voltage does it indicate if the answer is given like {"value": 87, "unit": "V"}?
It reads {"value": 105, "unit": "V"}
